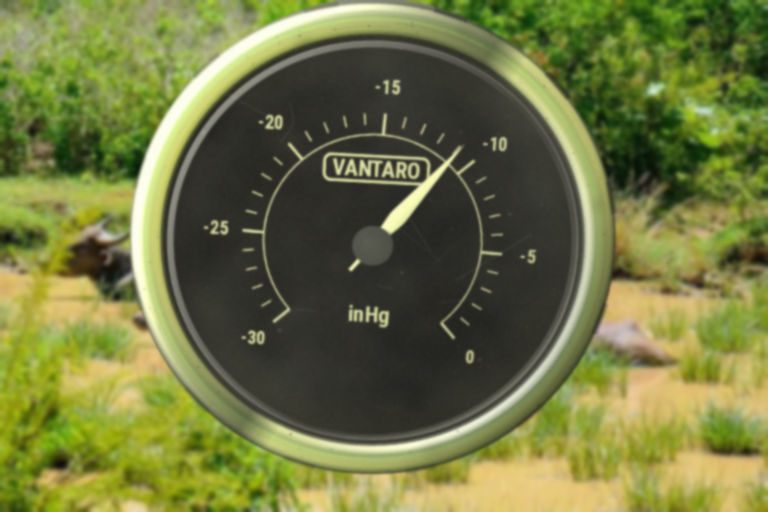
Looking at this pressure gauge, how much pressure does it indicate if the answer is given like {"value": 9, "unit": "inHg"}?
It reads {"value": -11, "unit": "inHg"}
